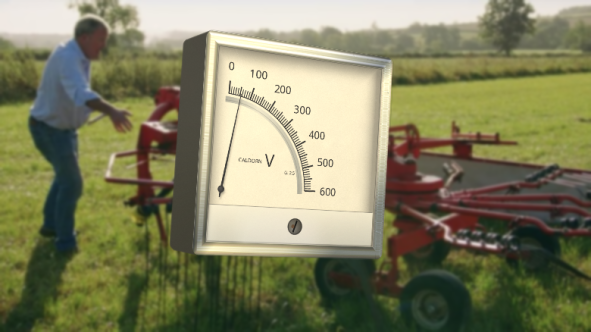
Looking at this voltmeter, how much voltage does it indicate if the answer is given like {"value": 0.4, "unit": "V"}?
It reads {"value": 50, "unit": "V"}
